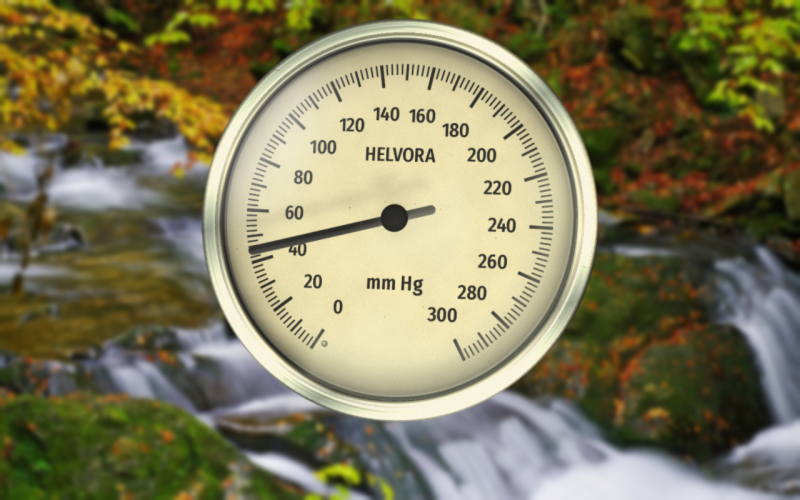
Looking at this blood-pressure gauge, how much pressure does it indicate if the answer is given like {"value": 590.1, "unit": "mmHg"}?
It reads {"value": 44, "unit": "mmHg"}
